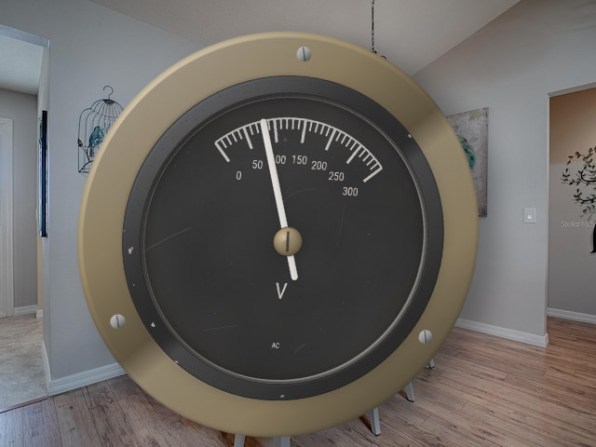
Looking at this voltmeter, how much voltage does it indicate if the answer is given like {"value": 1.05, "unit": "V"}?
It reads {"value": 80, "unit": "V"}
